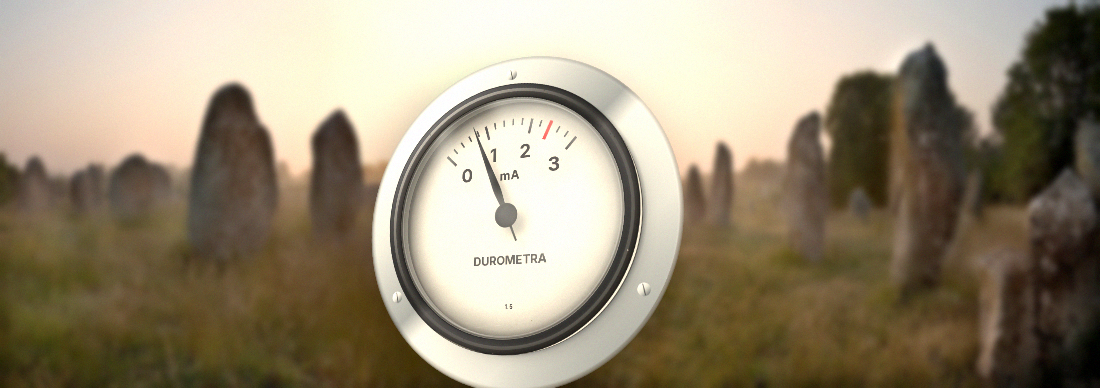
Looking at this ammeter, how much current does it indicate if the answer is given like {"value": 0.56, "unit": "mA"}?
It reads {"value": 0.8, "unit": "mA"}
